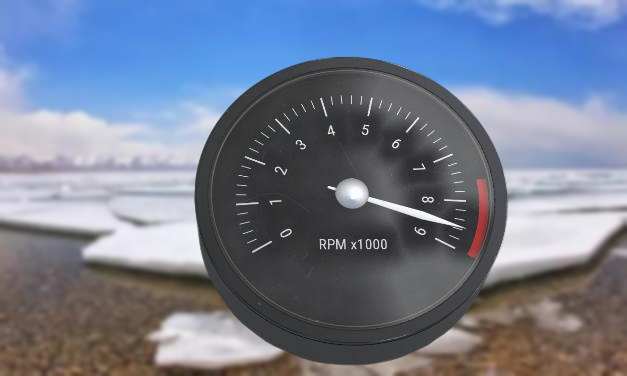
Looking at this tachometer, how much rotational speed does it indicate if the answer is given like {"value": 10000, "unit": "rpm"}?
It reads {"value": 8600, "unit": "rpm"}
